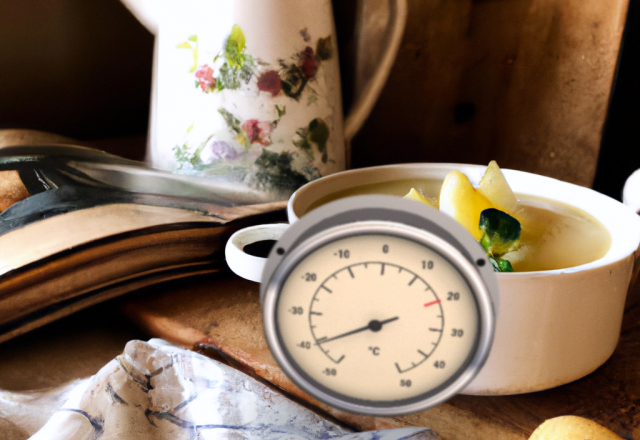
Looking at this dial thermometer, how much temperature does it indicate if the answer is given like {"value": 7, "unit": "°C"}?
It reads {"value": -40, "unit": "°C"}
